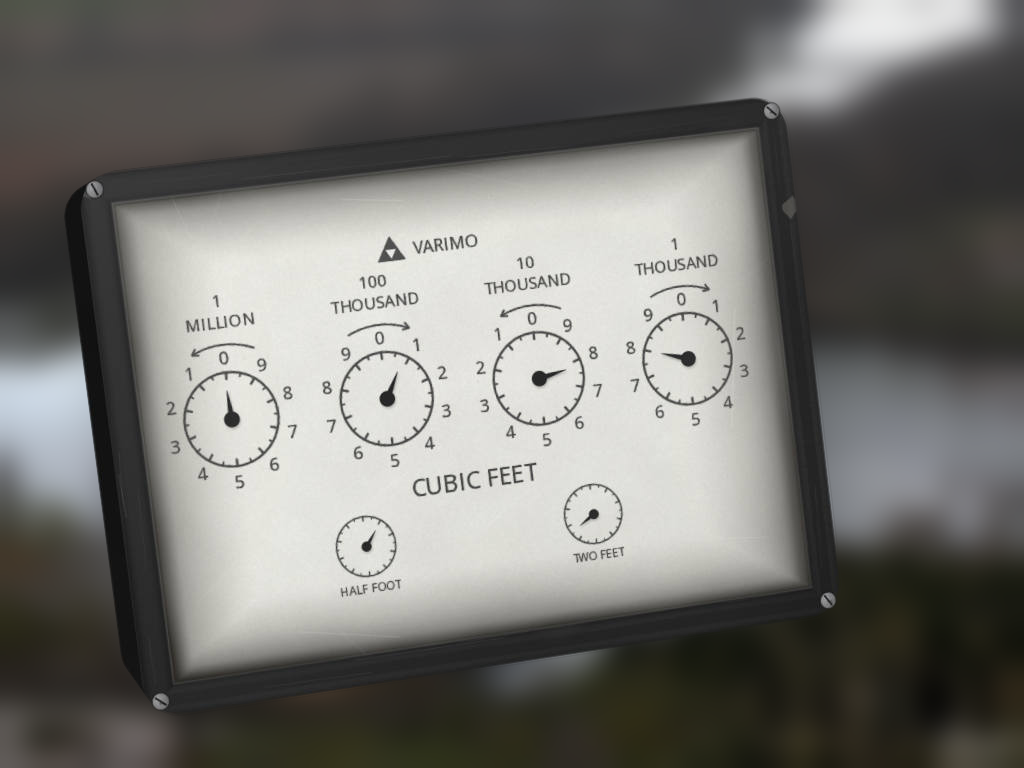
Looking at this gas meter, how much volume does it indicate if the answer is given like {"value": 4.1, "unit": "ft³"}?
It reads {"value": 7800, "unit": "ft³"}
